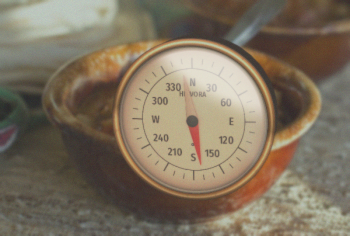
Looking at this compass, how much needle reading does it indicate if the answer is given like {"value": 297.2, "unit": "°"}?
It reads {"value": 170, "unit": "°"}
